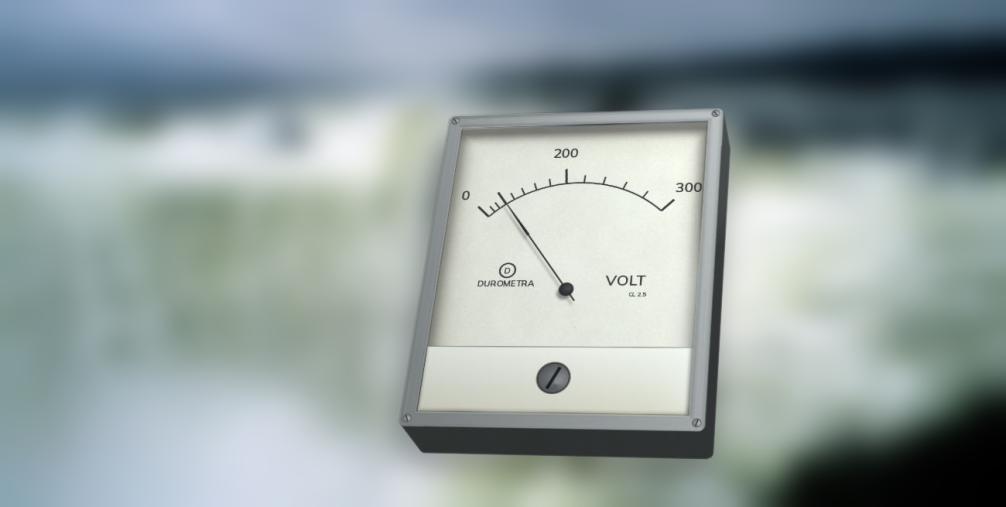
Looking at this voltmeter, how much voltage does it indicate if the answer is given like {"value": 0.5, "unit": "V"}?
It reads {"value": 100, "unit": "V"}
